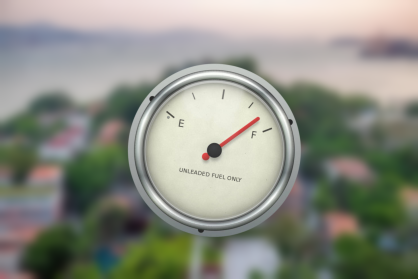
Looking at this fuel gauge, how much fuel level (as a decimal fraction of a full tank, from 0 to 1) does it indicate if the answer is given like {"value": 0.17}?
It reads {"value": 0.875}
